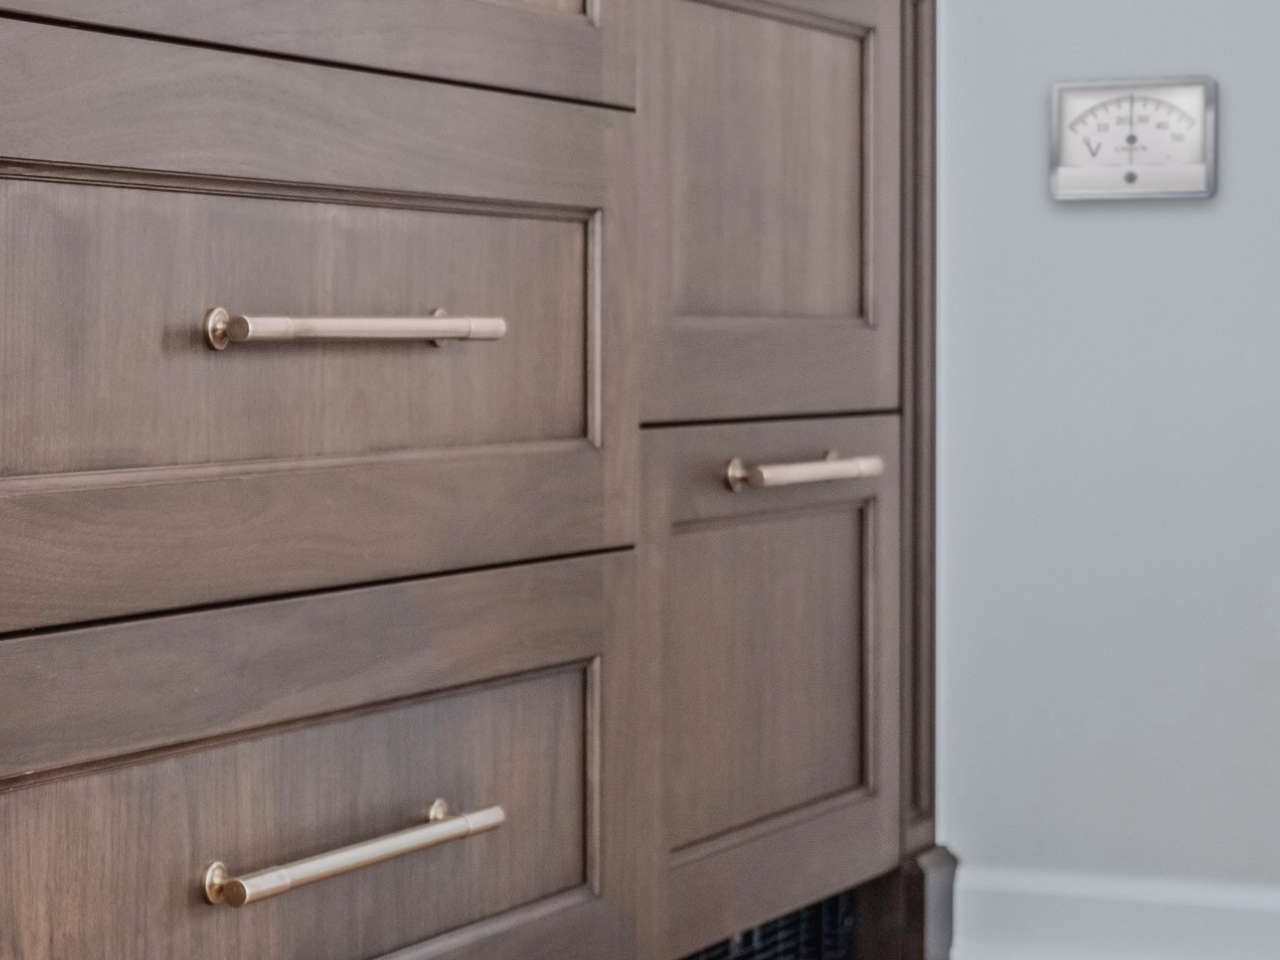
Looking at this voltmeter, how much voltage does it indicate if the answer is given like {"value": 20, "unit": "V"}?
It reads {"value": 25, "unit": "V"}
